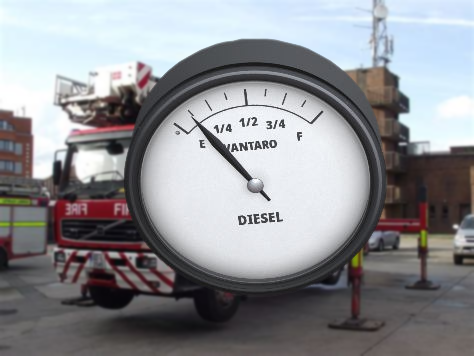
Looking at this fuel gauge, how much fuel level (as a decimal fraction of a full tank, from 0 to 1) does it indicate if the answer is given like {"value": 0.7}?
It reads {"value": 0.125}
